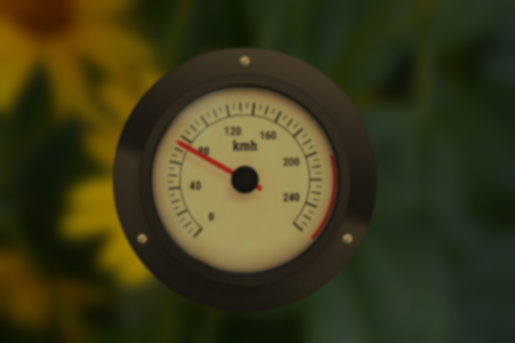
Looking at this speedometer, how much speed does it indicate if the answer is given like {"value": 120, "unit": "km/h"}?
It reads {"value": 75, "unit": "km/h"}
